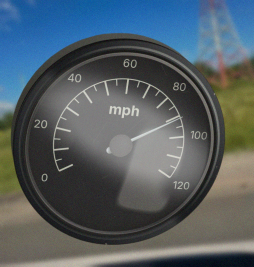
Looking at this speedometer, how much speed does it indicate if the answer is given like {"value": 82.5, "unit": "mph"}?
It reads {"value": 90, "unit": "mph"}
